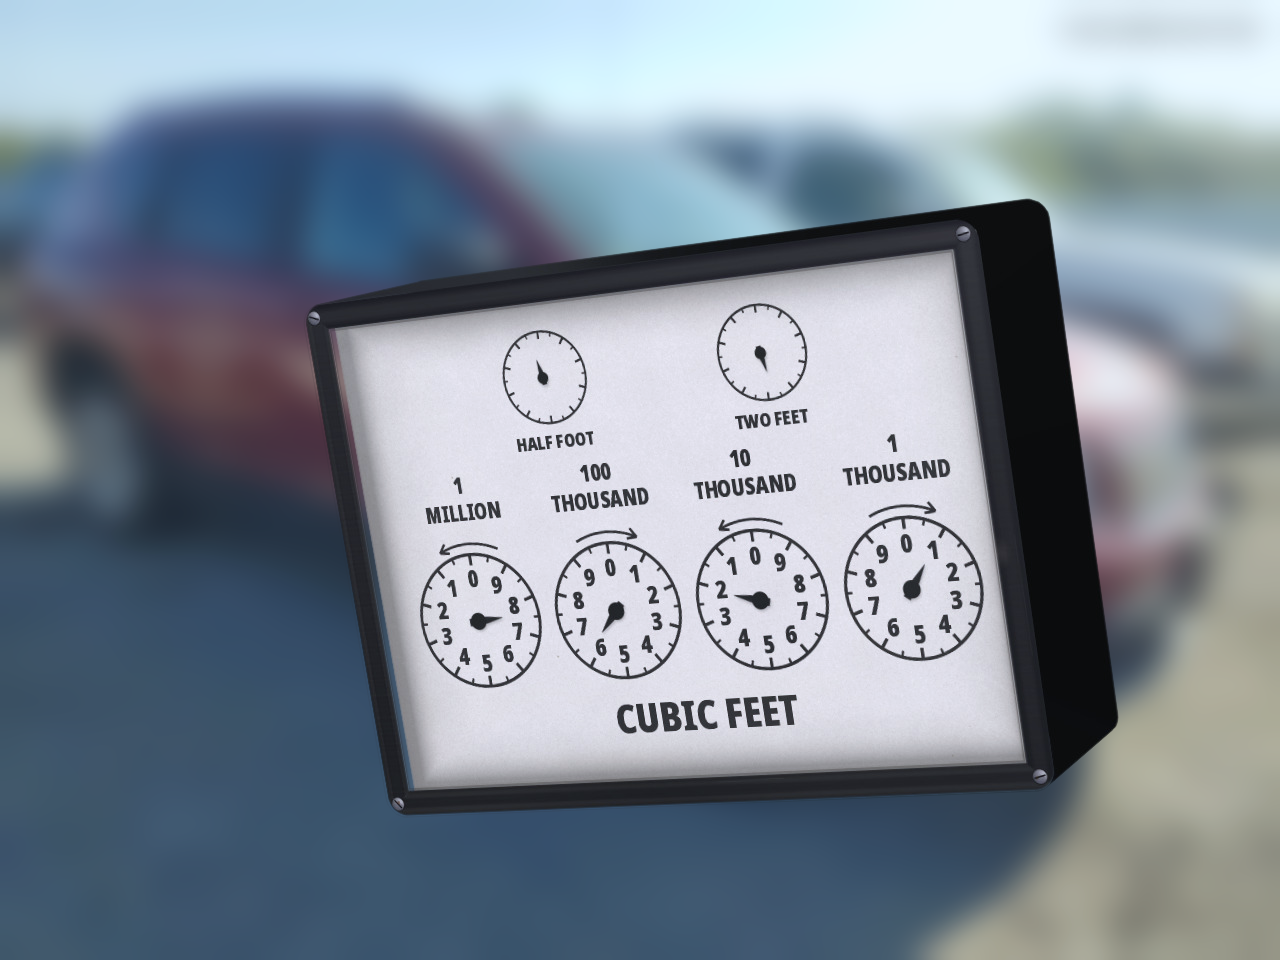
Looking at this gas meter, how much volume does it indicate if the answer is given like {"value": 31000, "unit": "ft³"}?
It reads {"value": 762100, "unit": "ft³"}
